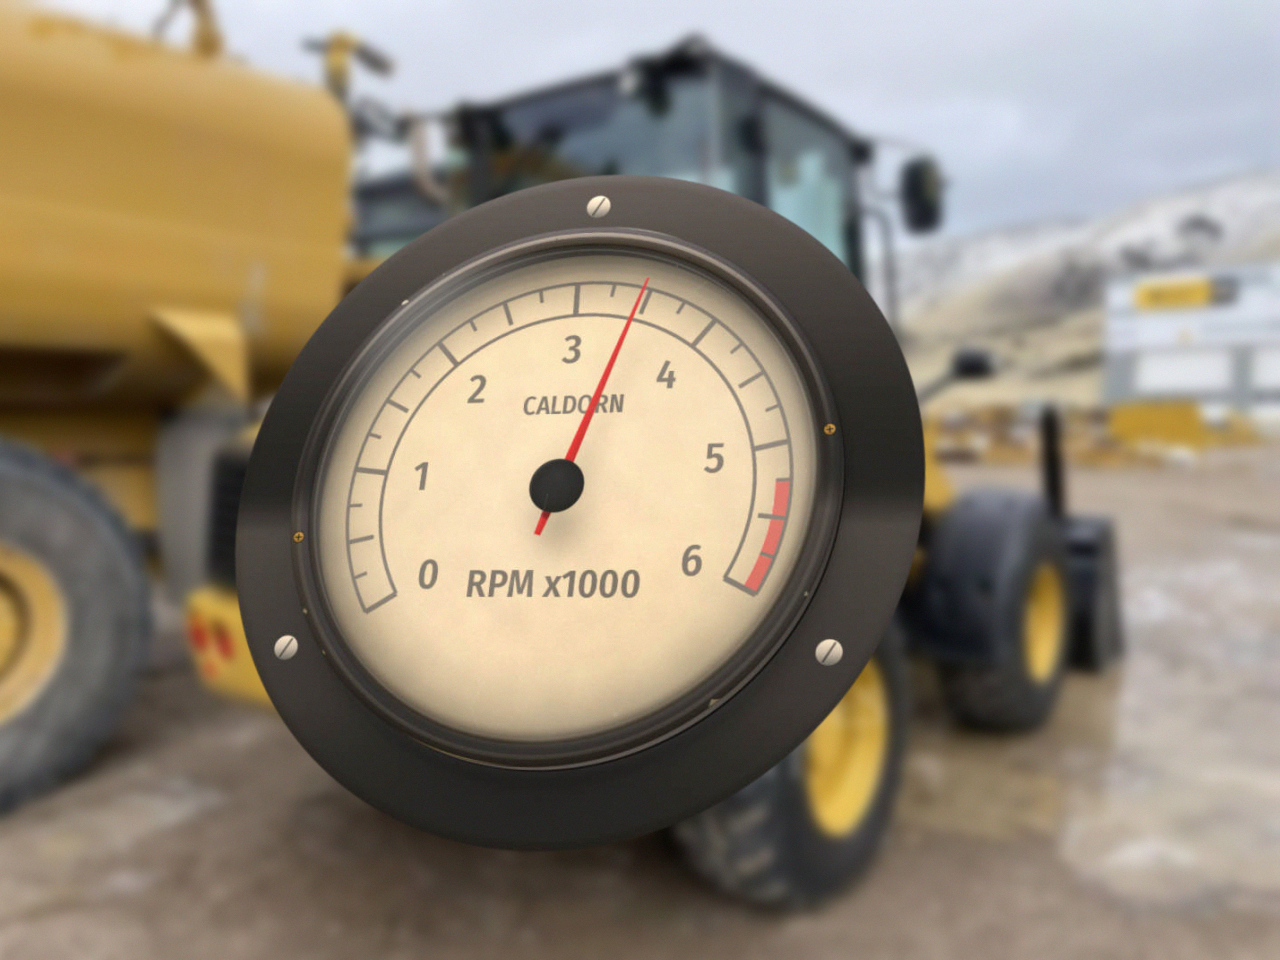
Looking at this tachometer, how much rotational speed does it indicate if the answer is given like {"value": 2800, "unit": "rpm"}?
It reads {"value": 3500, "unit": "rpm"}
